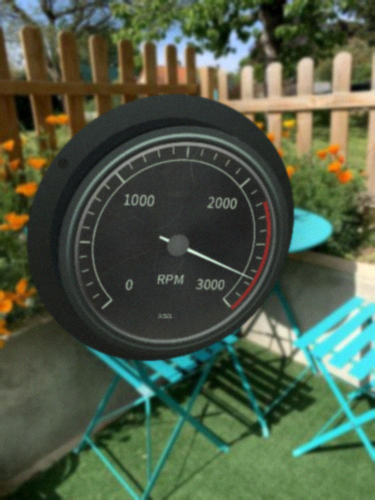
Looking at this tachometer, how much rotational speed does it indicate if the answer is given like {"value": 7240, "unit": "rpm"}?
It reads {"value": 2750, "unit": "rpm"}
